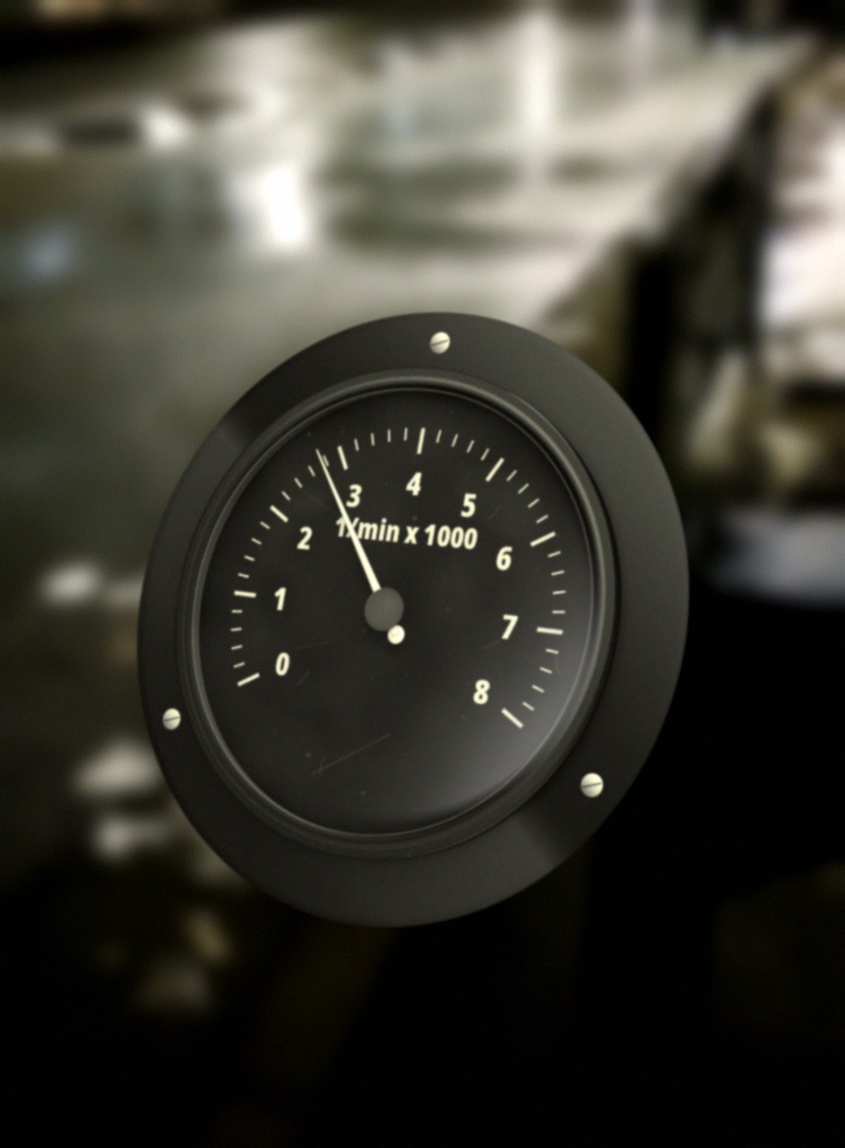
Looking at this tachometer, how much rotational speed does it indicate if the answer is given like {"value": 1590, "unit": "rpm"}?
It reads {"value": 2800, "unit": "rpm"}
